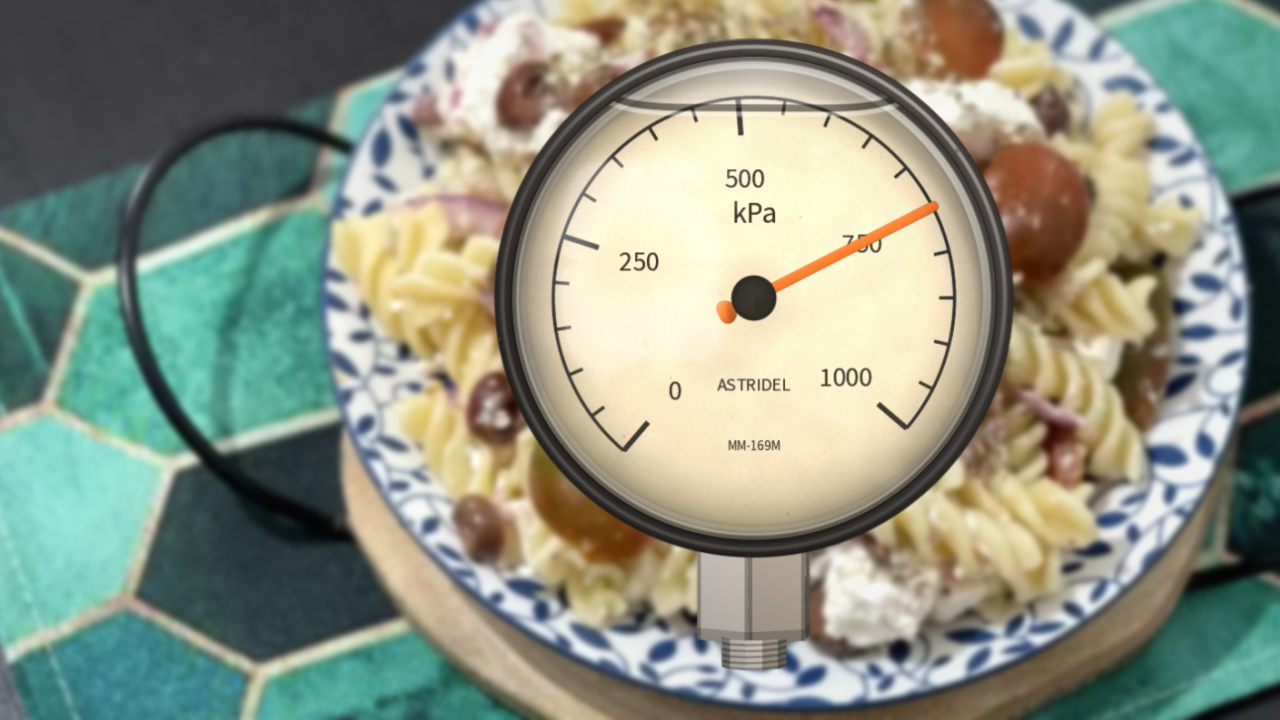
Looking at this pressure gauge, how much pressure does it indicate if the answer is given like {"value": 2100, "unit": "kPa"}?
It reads {"value": 750, "unit": "kPa"}
